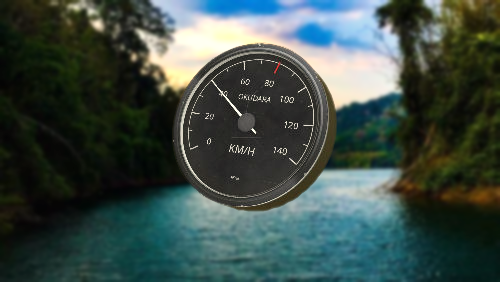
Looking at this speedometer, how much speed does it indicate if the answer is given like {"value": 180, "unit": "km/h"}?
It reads {"value": 40, "unit": "km/h"}
